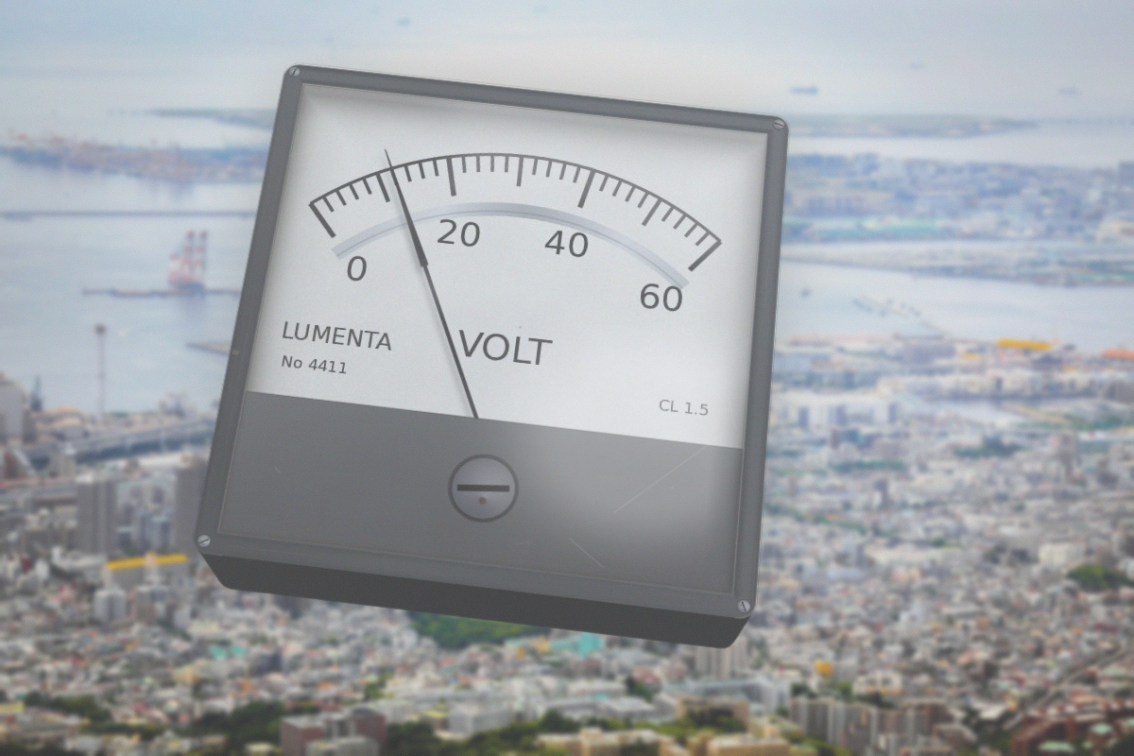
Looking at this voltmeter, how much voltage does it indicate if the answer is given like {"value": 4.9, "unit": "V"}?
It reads {"value": 12, "unit": "V"}
